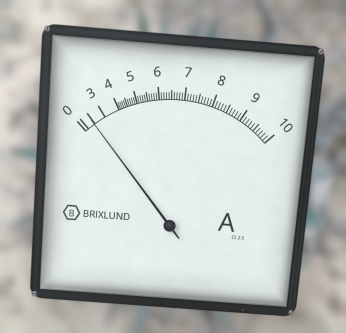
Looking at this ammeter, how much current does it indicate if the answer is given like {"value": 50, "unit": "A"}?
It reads {"value": 2, "unit": "A"}
